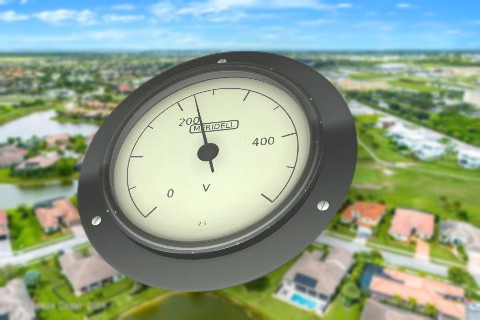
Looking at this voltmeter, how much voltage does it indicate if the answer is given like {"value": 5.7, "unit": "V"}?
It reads {"value": 225, "unit": "V"}
